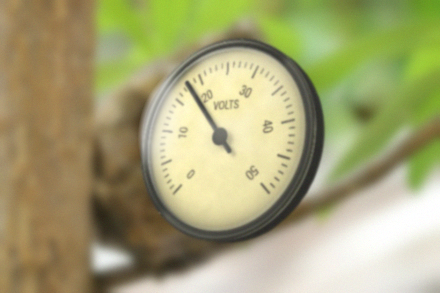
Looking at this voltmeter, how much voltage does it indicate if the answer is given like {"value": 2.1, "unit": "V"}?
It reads {"value": 18, "unit": "V"}
